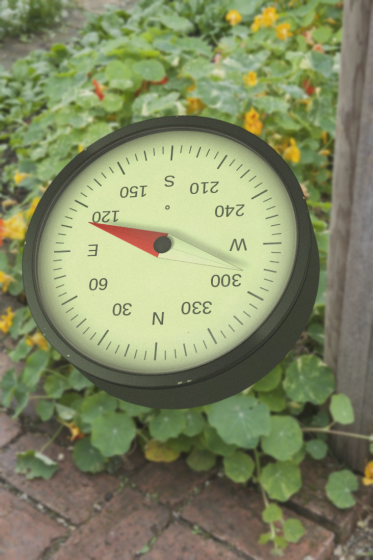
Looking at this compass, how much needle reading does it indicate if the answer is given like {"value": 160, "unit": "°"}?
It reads {"value": 110, "unit": "°"}
